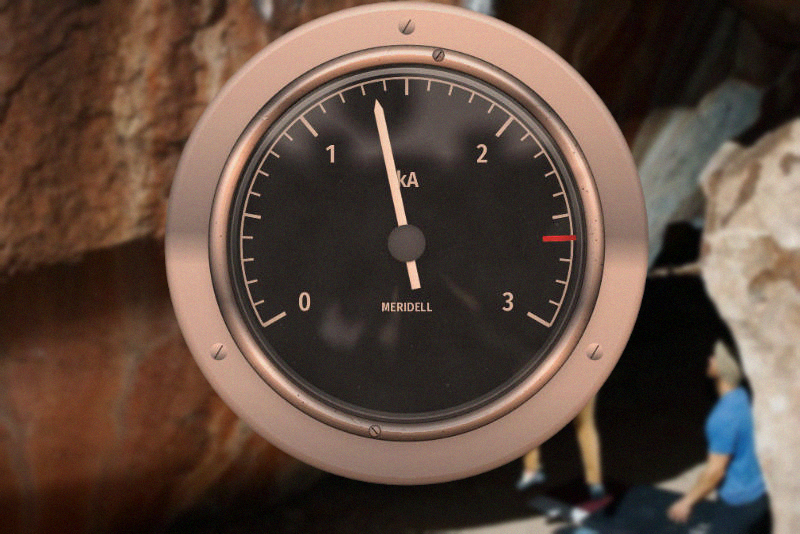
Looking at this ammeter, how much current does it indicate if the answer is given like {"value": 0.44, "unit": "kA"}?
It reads {"value": 1.35, "unit": "kA"}
